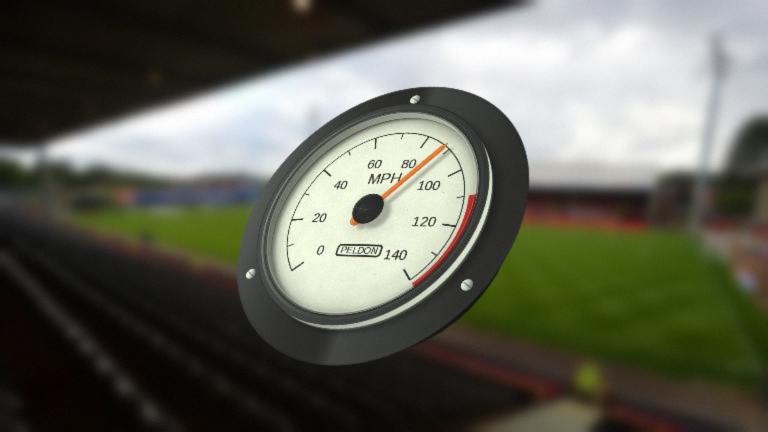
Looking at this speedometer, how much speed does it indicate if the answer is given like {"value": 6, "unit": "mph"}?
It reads {"value": 90, "unit": "mph"}
